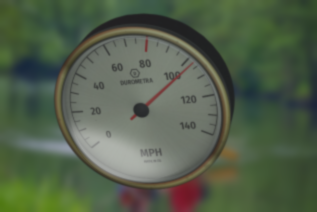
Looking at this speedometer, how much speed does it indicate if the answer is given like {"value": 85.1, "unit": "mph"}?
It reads {"value": 102.5, "unit": "mph"}
